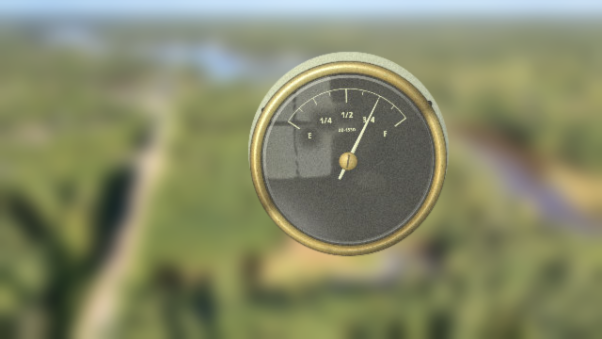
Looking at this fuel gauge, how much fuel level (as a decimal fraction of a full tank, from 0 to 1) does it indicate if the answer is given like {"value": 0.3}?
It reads {"value": 0.75}
